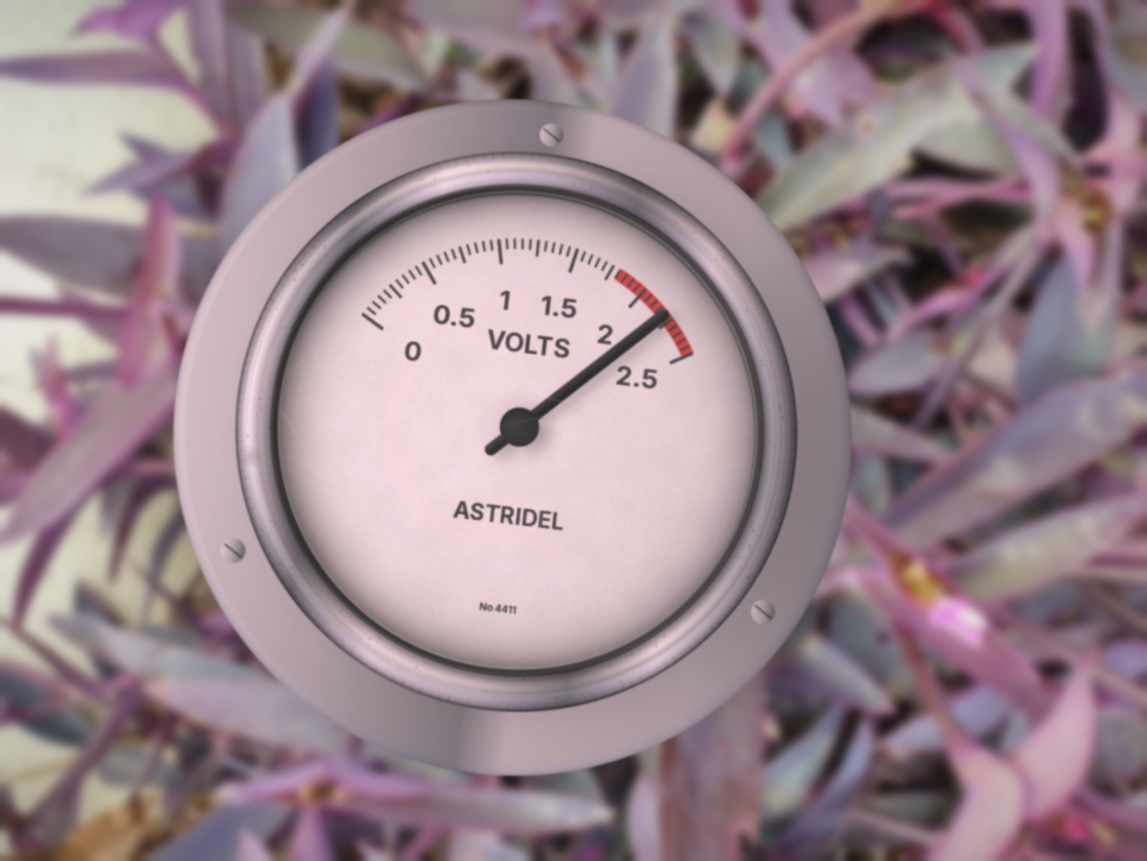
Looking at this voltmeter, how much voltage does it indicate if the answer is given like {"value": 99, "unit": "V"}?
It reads {"value": 2.2, "unit": "V"}
